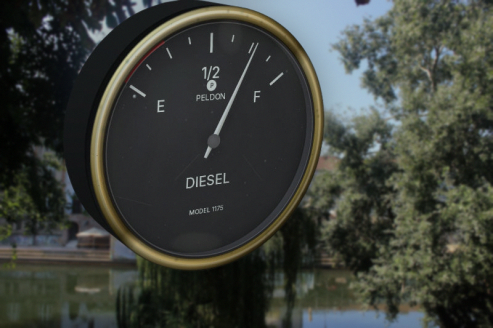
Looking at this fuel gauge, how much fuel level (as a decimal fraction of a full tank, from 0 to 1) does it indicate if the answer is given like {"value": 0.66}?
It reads {"value": 0.75}
